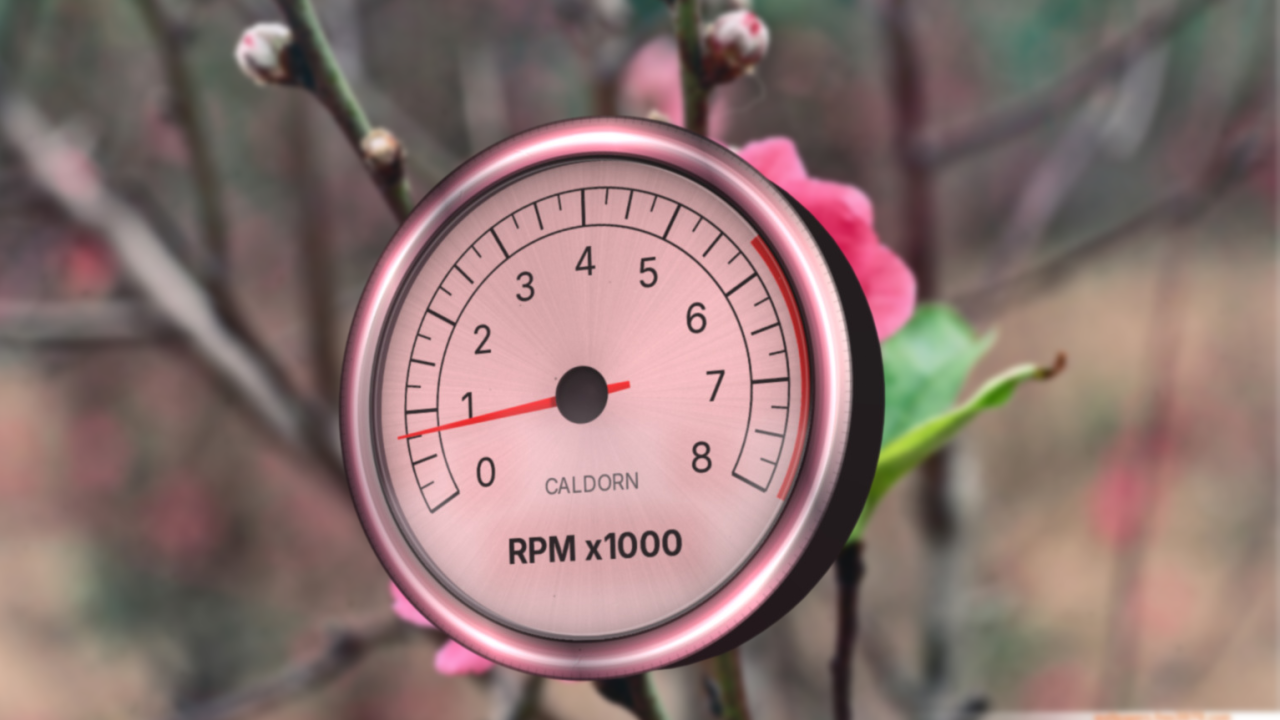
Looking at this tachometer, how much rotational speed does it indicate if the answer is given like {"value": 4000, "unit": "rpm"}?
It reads {"value": 750, "unit": "rpm"}
